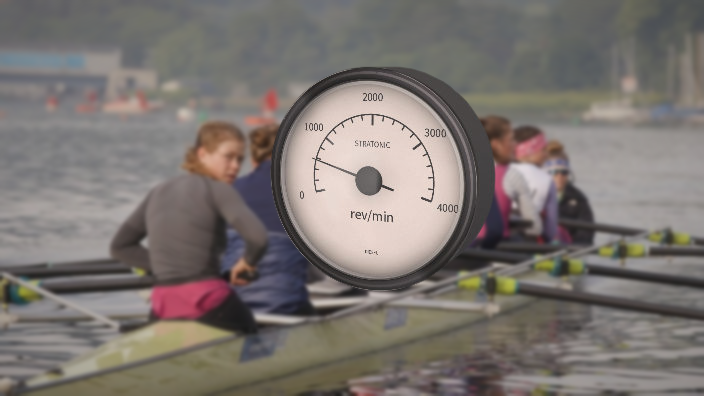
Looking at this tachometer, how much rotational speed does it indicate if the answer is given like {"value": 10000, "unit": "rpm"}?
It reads {"value": 600, "unit": "rpm"}
